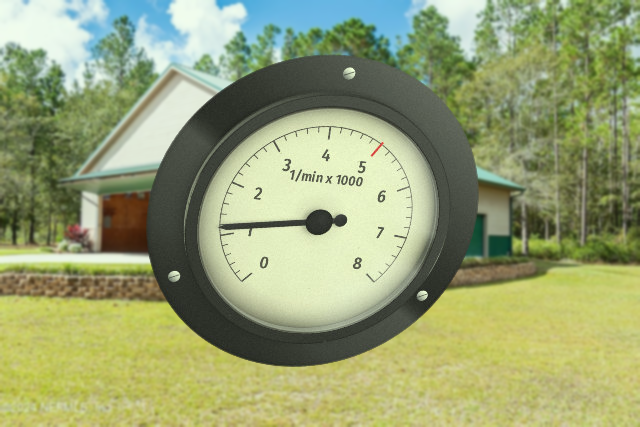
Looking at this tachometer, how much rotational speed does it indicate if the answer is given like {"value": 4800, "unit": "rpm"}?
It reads {"value": 1200, "unit": "rpm"}
